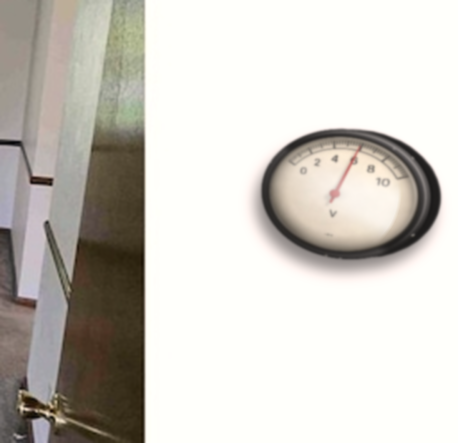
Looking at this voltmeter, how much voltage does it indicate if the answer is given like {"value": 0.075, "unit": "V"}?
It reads {"value": 6, "unit": "V"}
